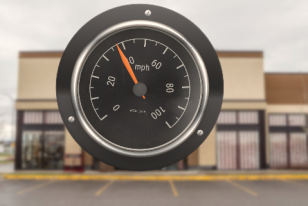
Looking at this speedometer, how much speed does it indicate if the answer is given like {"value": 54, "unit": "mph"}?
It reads {"value": 37.5, "unit": "mph"}
